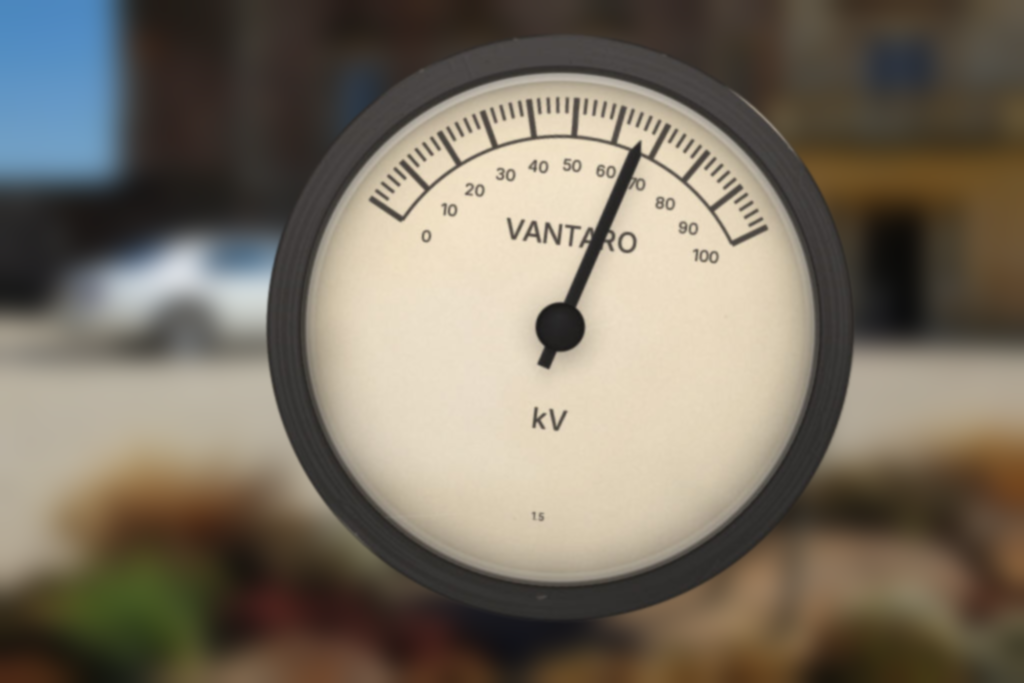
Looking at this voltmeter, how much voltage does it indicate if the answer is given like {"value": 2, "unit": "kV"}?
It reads {"value": 66, "unit": "kV"}
